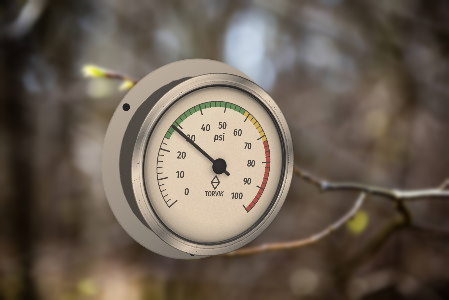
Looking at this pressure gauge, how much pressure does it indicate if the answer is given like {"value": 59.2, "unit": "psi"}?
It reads {"value": 28, "unit": "psi"}
